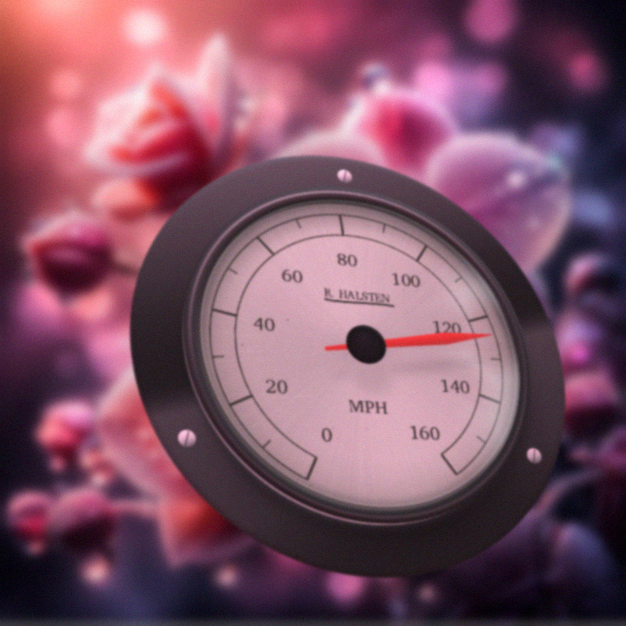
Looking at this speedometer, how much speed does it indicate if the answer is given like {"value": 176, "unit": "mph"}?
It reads {"value": 125, "unit": "mph"}
